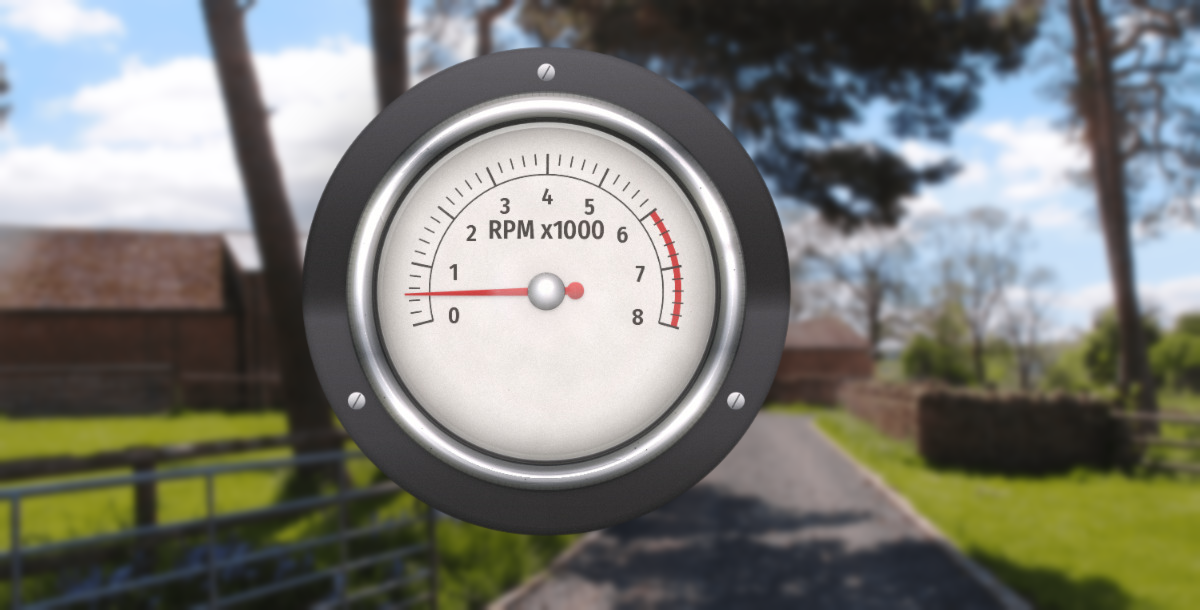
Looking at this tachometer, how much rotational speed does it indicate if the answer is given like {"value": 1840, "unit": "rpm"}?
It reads {"value": 500, "unit": "rpm"}
